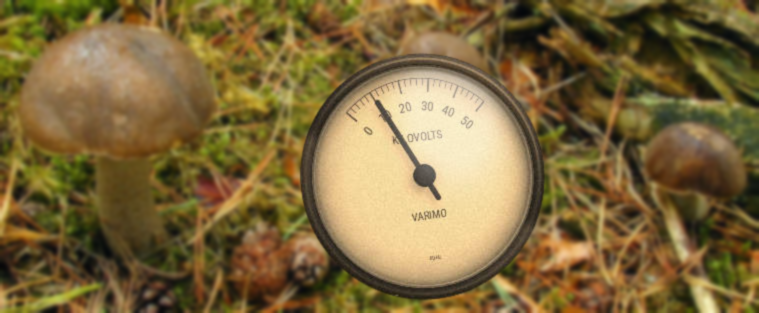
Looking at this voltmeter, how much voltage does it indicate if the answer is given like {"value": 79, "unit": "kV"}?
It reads {"value": 10, "unit": "kV"}
